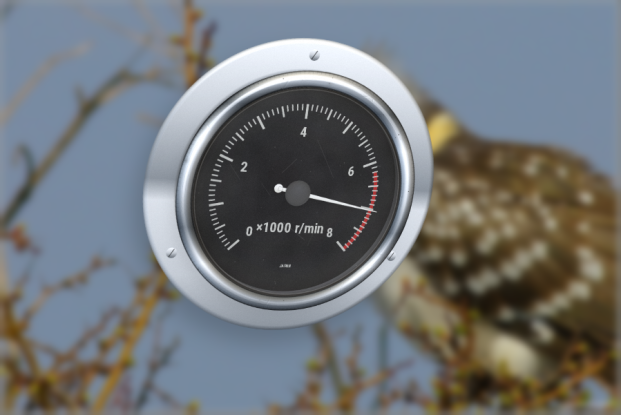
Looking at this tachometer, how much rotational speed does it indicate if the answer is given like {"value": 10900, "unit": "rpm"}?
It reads {"value": 7000, "unit": "rpm"}
